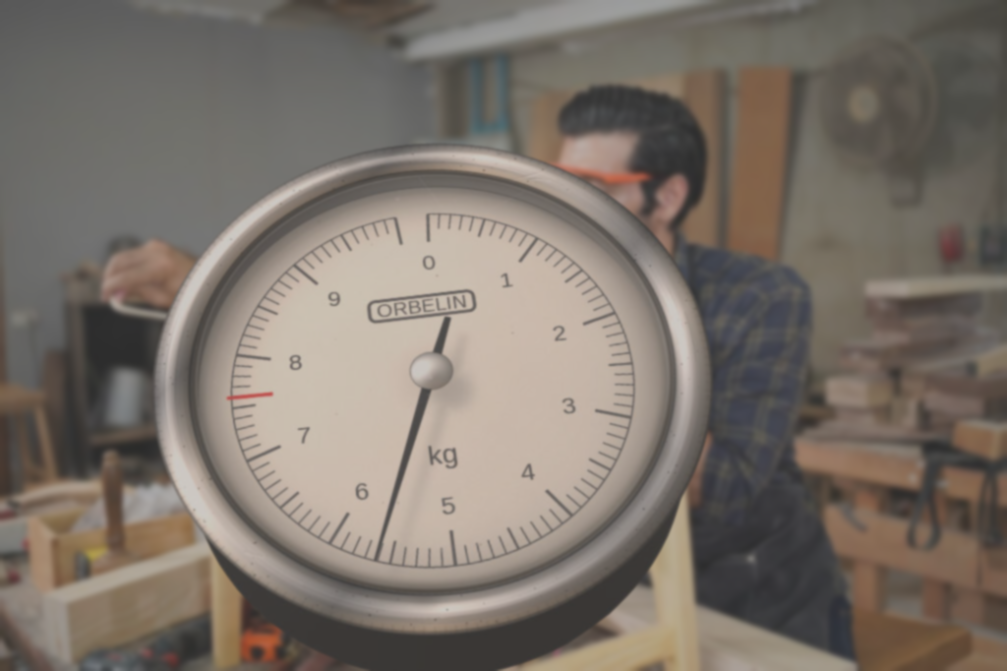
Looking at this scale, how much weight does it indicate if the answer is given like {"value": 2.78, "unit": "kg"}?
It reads {"value": 5.6, "unit": "kg"}
